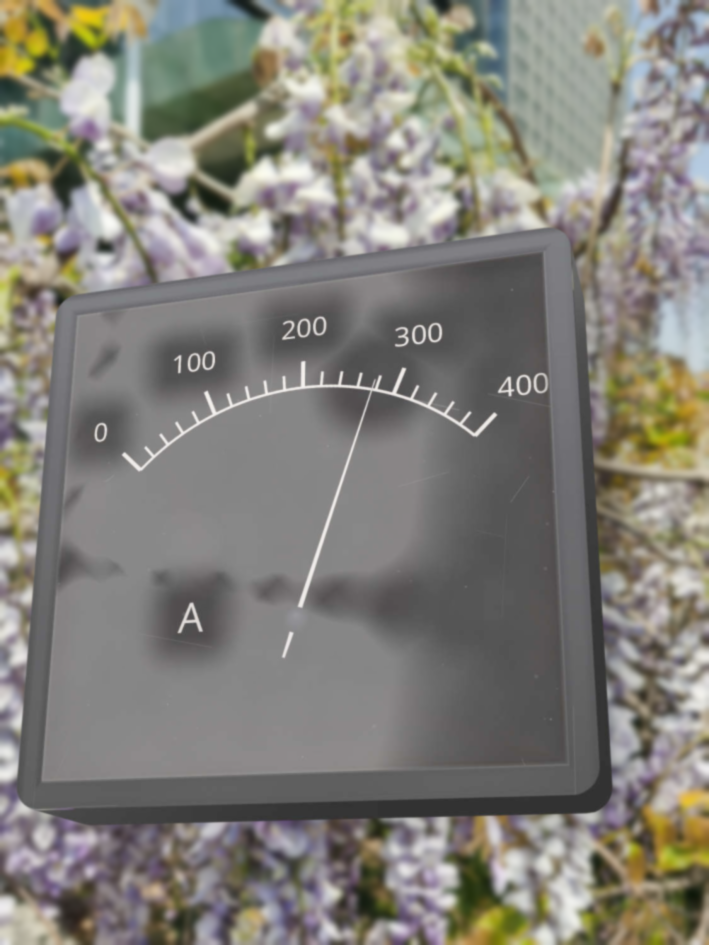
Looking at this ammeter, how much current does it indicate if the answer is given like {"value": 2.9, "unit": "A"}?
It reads {"value": 280, "unit": "A"}
